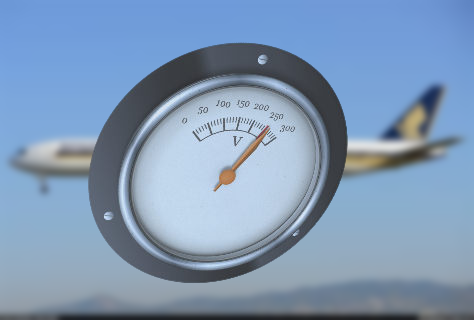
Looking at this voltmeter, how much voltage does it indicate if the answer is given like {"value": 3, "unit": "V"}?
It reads {"value": 250, "unit": "V"}
